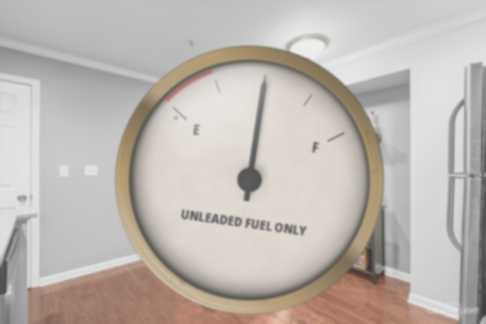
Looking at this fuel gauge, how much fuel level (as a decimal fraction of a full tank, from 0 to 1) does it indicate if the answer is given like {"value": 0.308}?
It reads {"value": 0.5}
